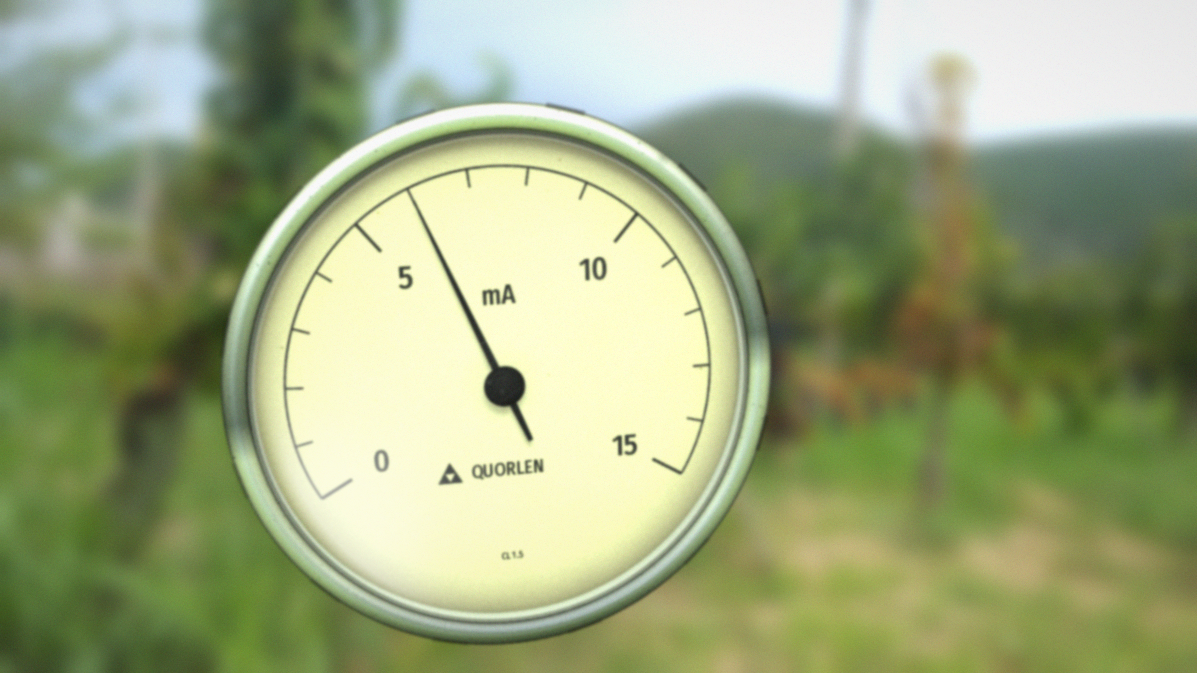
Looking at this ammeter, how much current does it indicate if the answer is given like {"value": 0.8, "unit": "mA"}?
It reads {"value": 6, "unit": "mA"}
